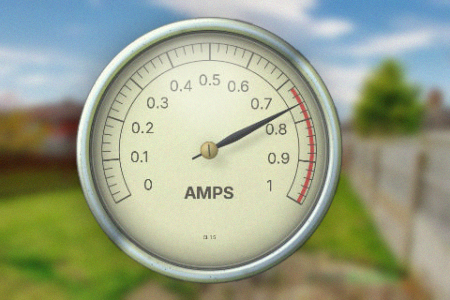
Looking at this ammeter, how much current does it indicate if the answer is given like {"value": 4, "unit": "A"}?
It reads {"value": 0.76, "unit": "A"}
